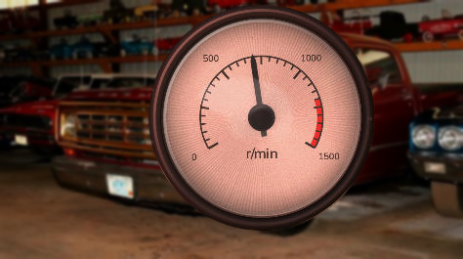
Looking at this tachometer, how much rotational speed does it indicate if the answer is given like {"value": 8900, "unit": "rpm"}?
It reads {"value": 700, "unit": "rpm"}
